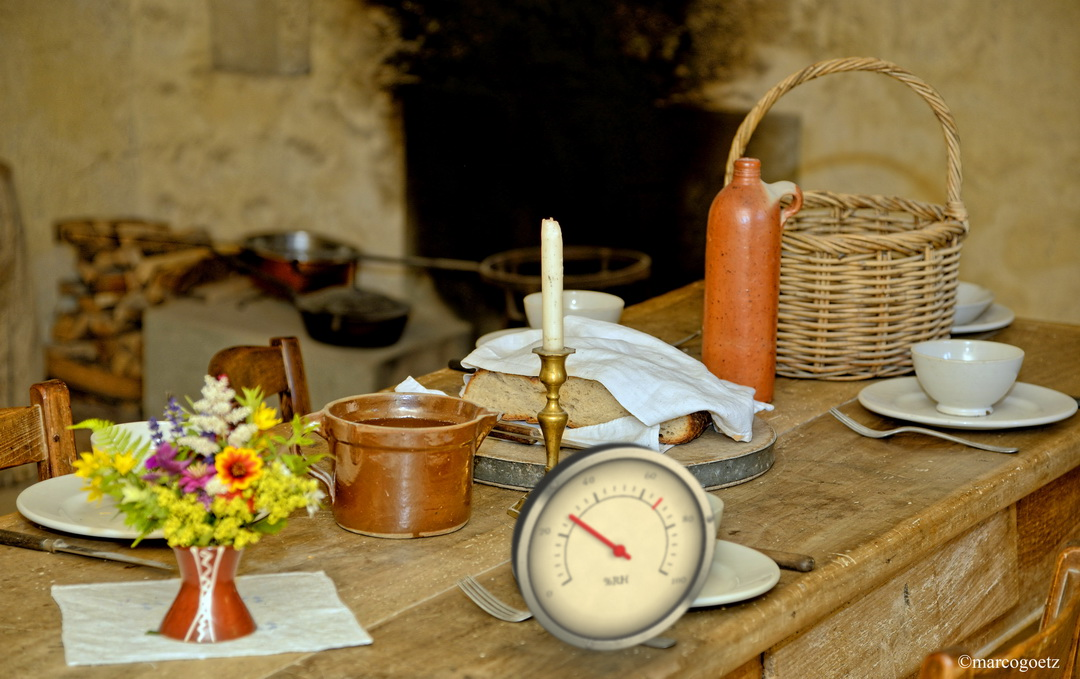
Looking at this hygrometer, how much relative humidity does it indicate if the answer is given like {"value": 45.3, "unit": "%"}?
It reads {"value": 28, "unit": "%"}
